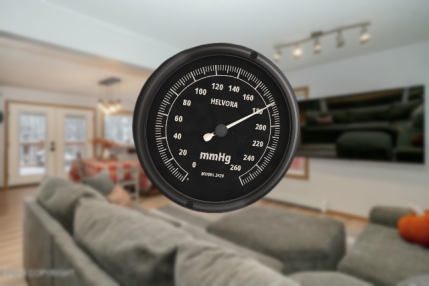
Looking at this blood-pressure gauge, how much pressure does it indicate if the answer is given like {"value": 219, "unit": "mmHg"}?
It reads {"value": 180, "unit": "mmHg"}
